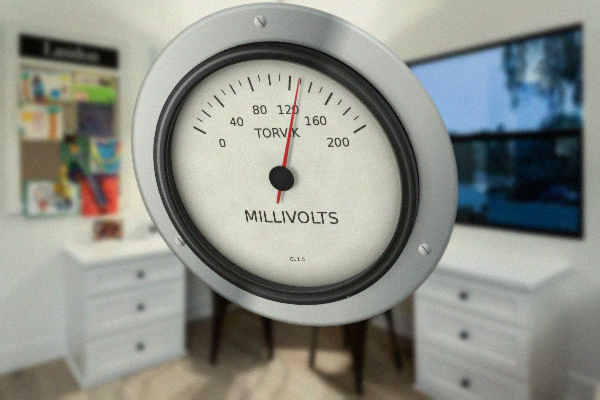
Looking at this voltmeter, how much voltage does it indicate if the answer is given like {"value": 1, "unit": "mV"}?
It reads {"value": 130, "unit": "mV"}
